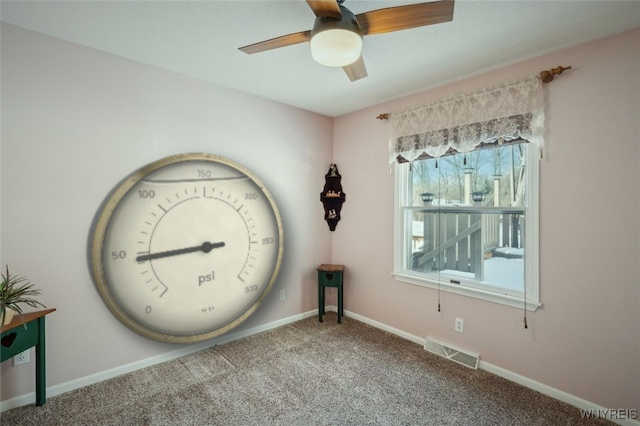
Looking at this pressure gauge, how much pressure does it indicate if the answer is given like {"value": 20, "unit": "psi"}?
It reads {"value": 45, "unit": "psi"}
